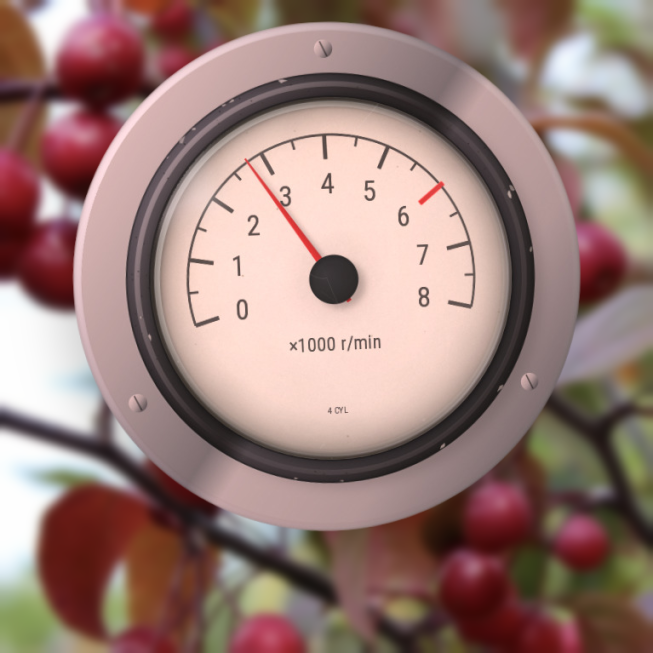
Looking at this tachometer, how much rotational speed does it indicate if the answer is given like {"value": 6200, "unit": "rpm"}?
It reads {"value": 2750, "unit": "rpm"}
